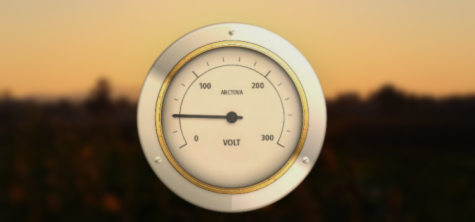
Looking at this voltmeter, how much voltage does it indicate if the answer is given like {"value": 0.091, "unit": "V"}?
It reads {"value": 40, "unit": "V"}
